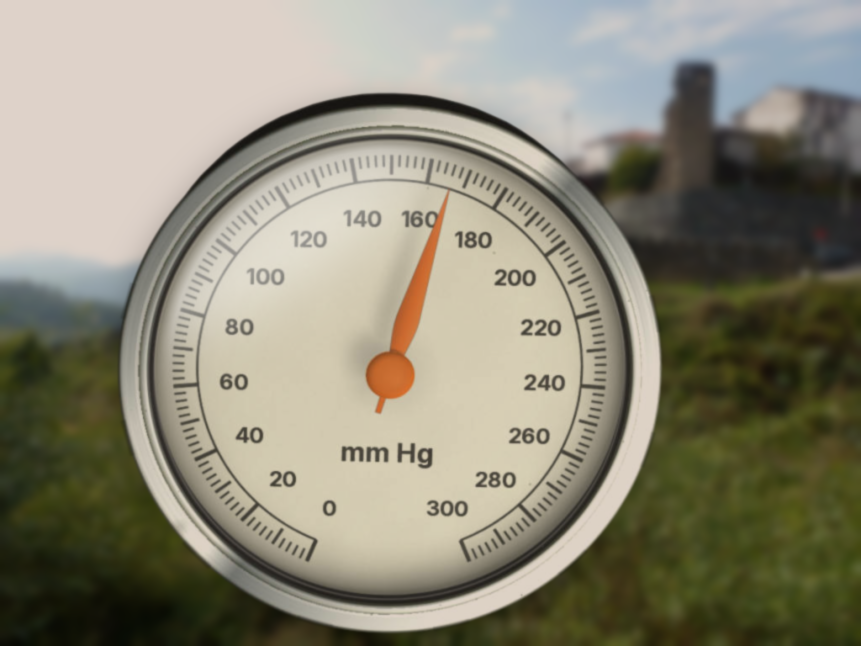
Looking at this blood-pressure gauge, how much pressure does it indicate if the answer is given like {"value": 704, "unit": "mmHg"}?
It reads {"value": 166, "unit": "mmHg"}
